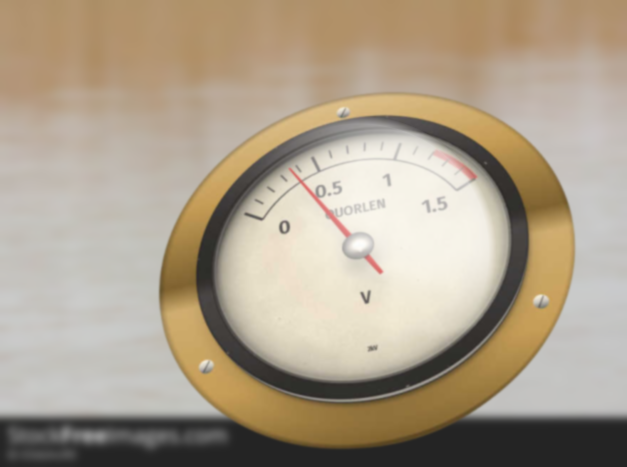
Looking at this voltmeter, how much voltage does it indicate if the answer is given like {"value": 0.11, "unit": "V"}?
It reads {"value": 0.35, "unit": "V"}
